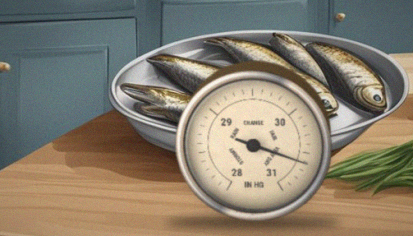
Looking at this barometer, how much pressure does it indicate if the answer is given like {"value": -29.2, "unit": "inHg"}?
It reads {"value": 30.6, "unit": "inHg"}
